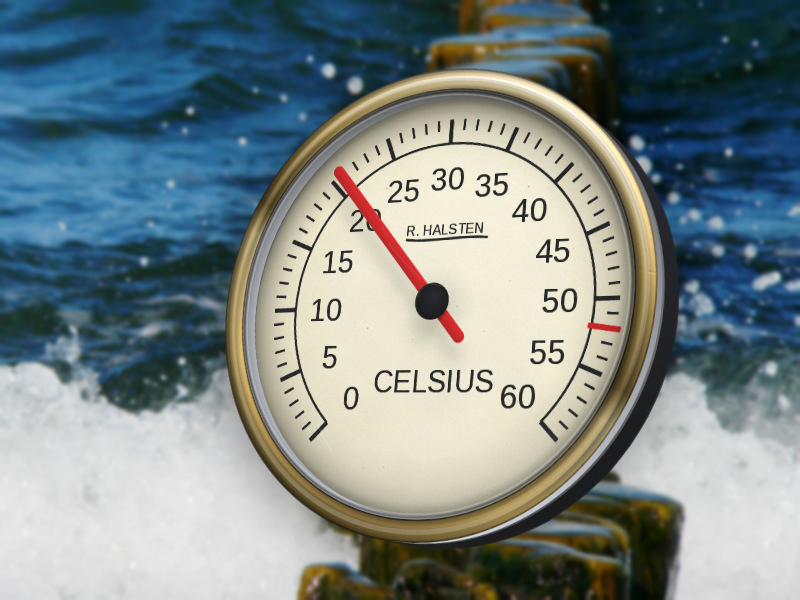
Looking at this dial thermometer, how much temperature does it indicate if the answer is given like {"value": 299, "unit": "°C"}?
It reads {"value": 21, "unit": "°C"}
